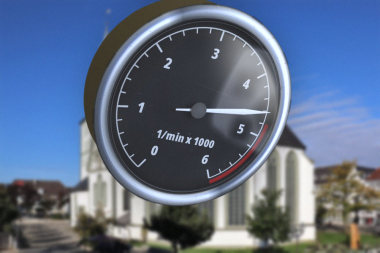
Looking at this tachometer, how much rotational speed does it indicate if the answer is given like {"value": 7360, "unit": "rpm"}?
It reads {"value": 4600, "unit": "rpm"}
